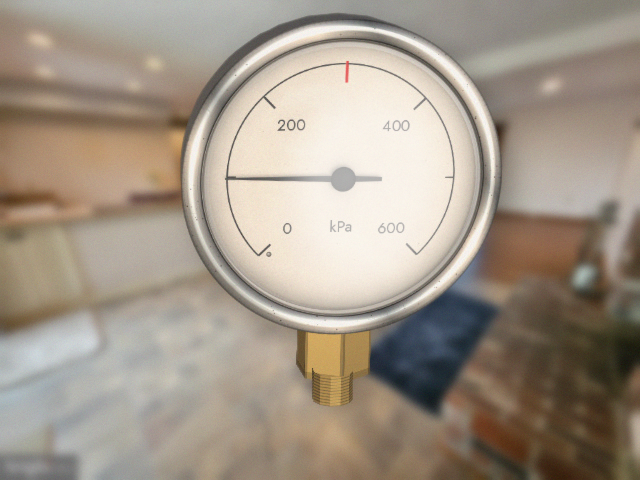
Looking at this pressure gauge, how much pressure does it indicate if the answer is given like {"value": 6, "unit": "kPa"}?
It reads {"value": 100, "unit": "kPa"}
